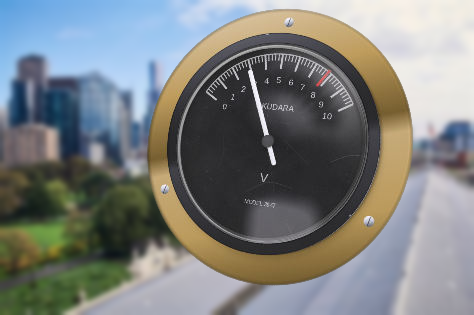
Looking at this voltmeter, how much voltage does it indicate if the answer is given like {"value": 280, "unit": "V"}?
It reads {"value": 3, "unit": "V"}
